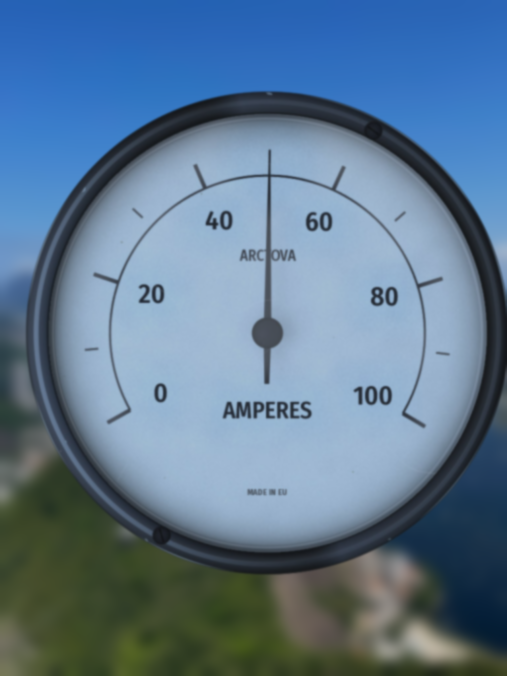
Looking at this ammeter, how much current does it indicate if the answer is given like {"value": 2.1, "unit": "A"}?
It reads {"value": 50, "unit": "A"}
